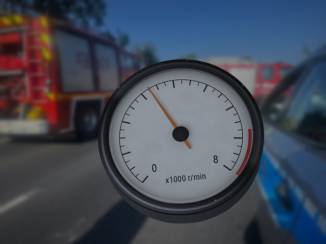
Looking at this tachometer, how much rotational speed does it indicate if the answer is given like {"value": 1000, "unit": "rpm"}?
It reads {"value": 3250, "unit": "rpm"}
